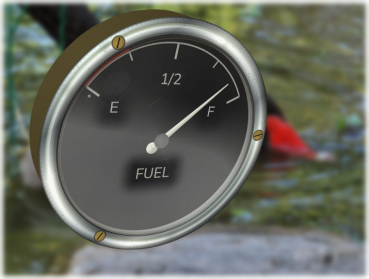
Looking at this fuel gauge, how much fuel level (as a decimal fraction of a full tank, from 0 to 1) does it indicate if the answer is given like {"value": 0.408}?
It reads {"value": 0.875}
